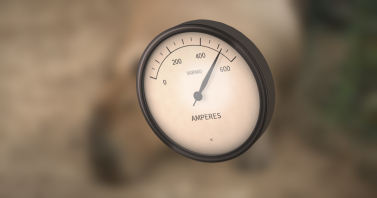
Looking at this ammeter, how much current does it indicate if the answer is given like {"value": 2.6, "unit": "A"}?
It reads {"value": 525, "unit": "A"}
